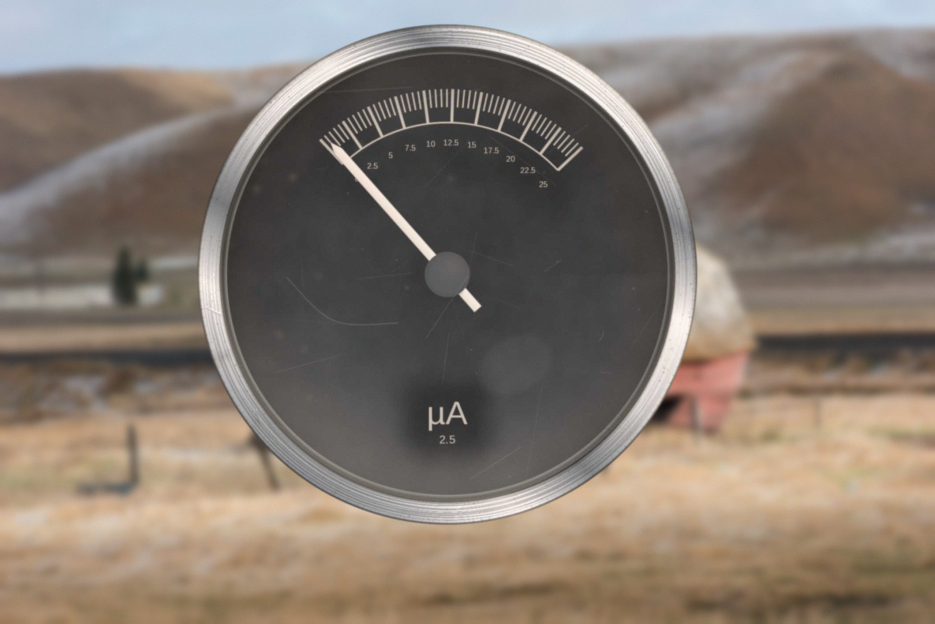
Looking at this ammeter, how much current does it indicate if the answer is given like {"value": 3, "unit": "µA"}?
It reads {"value": 0.5, "unit": "µA"}
